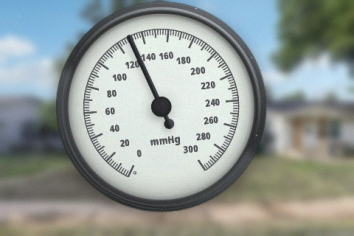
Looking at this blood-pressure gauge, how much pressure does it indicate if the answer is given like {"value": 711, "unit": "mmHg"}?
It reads {"value": 130, "unit": "mmHg"}
